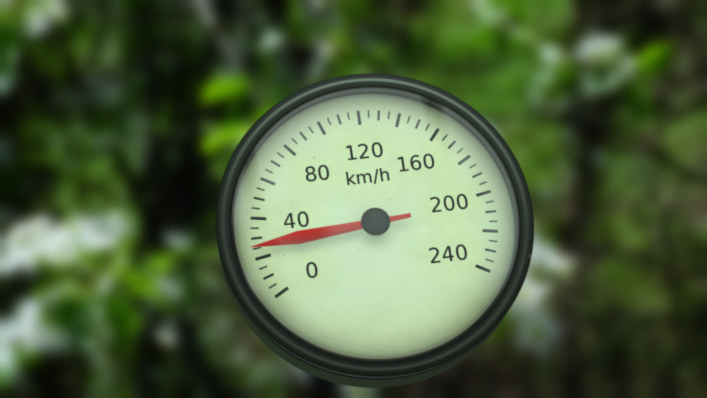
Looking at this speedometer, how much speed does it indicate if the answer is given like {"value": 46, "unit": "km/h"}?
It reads {"value": 25, "unit": "km/h"}
